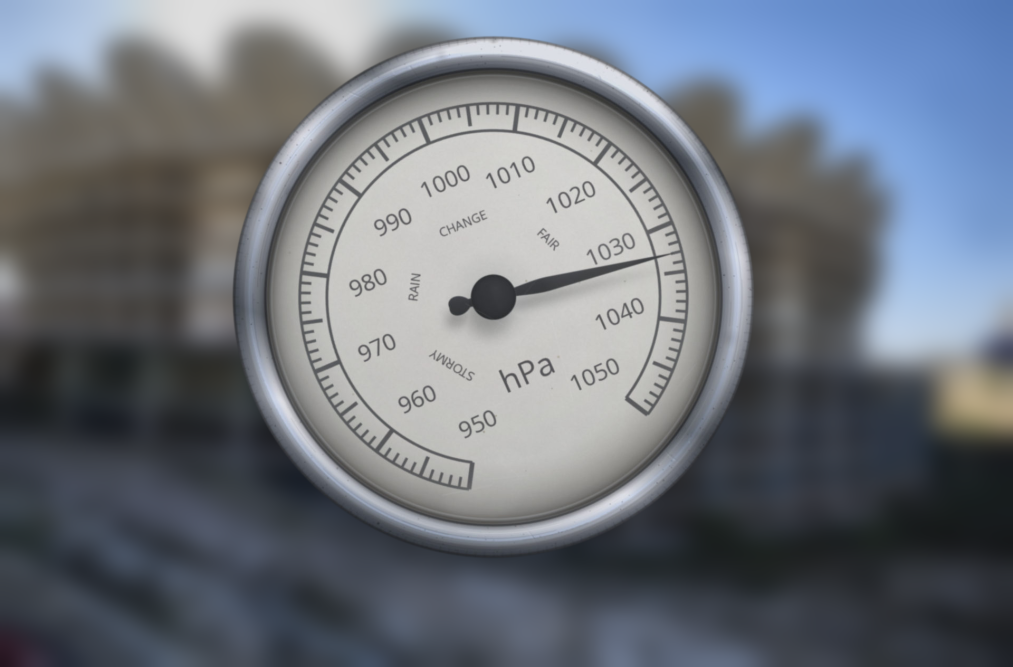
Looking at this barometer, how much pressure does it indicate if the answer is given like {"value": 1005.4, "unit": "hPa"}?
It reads {"value": 1033, "unit": "hPa"}
